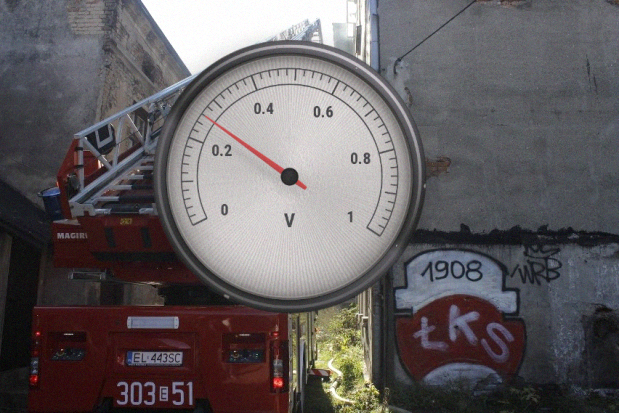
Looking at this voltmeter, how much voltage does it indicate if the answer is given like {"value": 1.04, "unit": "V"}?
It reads {"value": 0.26, "unit": "V"}
